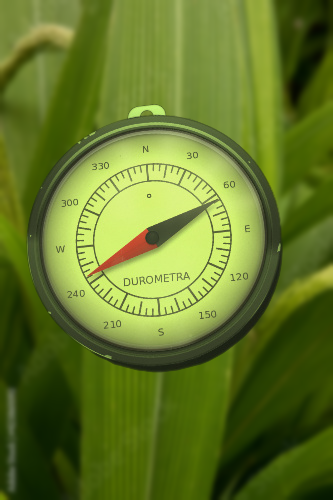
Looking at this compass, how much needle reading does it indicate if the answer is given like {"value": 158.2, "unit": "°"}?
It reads {"value": 245, "unit": "°"}
